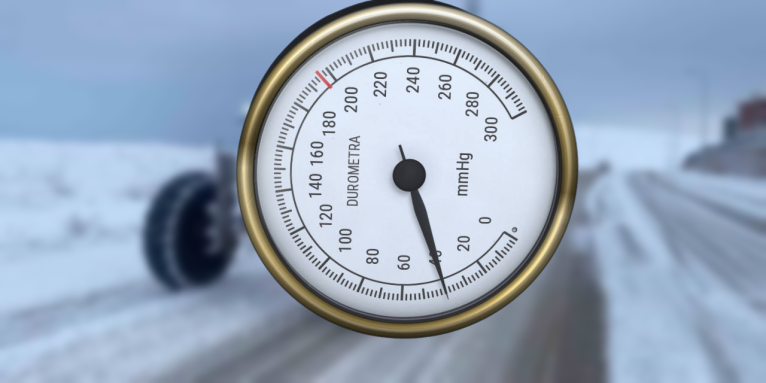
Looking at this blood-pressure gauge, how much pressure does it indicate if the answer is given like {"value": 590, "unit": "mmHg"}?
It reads {"value": 40, "unit": "mmHg"}
